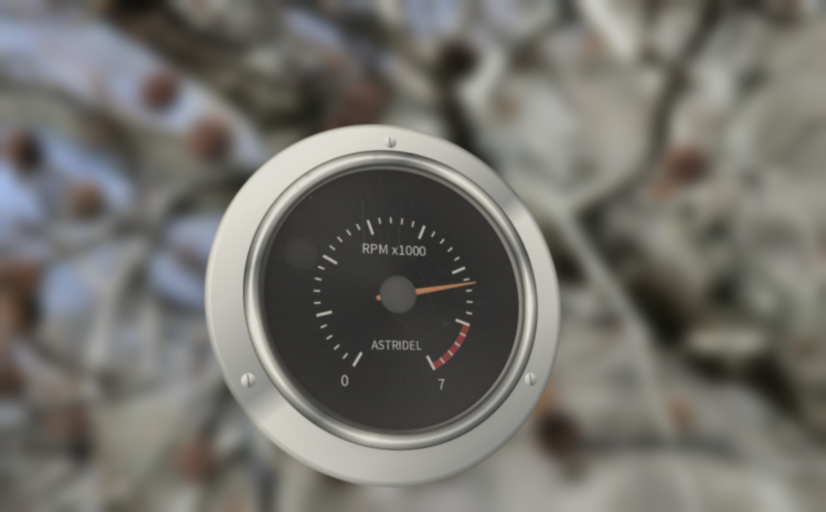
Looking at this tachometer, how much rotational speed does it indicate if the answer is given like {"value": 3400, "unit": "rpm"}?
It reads {"value": 5300, "unit": "rpm"}
